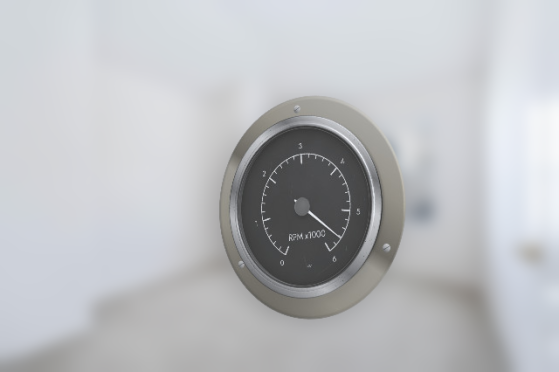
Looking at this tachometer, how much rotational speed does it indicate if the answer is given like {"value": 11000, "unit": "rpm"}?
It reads {"value": 5600, "unit": "rpm"}
